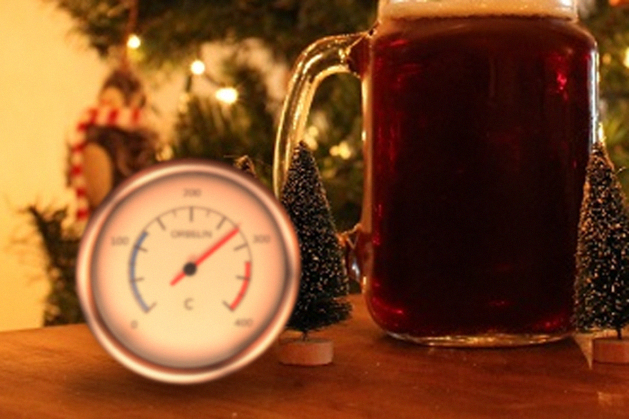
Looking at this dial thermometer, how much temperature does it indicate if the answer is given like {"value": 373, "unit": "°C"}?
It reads {"value": 275, "unit": "°C"}
